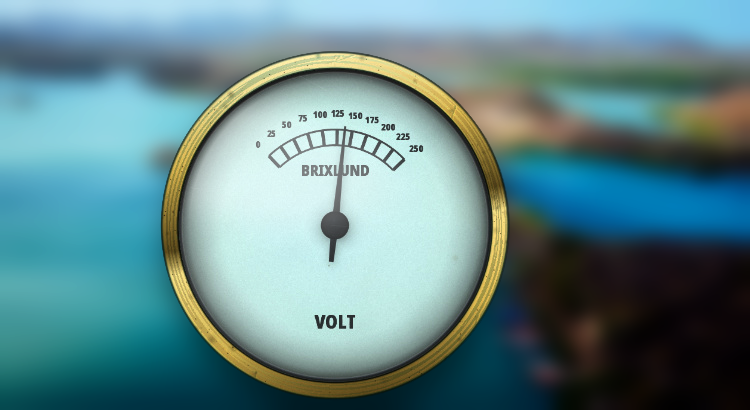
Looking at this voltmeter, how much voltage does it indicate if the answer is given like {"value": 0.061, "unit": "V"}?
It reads {"value": 137.5, "unit": "V"}
